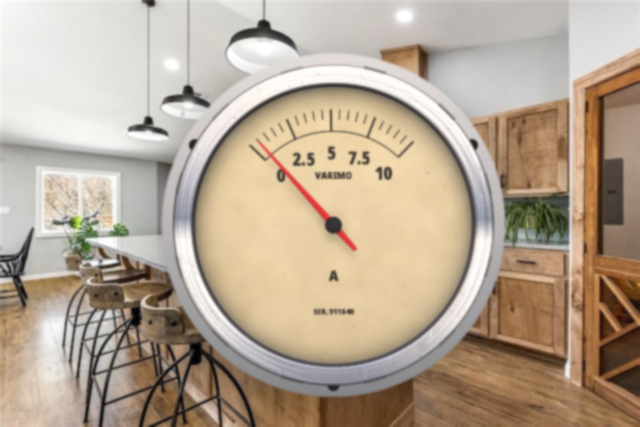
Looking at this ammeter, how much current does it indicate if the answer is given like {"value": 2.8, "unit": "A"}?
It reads {"value": 0.5, "unit": "A"}
